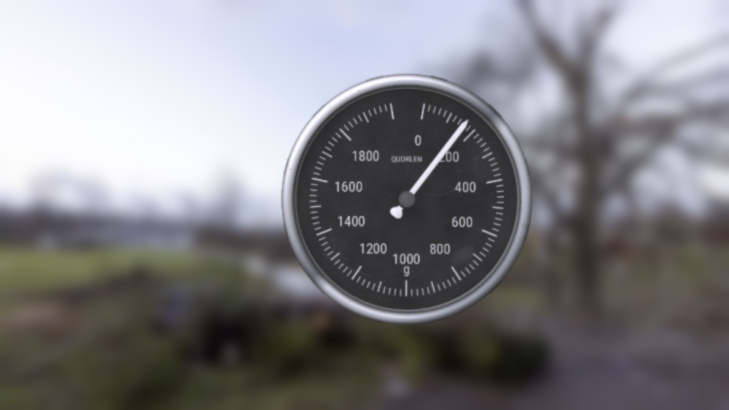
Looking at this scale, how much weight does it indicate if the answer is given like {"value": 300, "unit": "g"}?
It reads {"value": 160, "unit": "g"}
